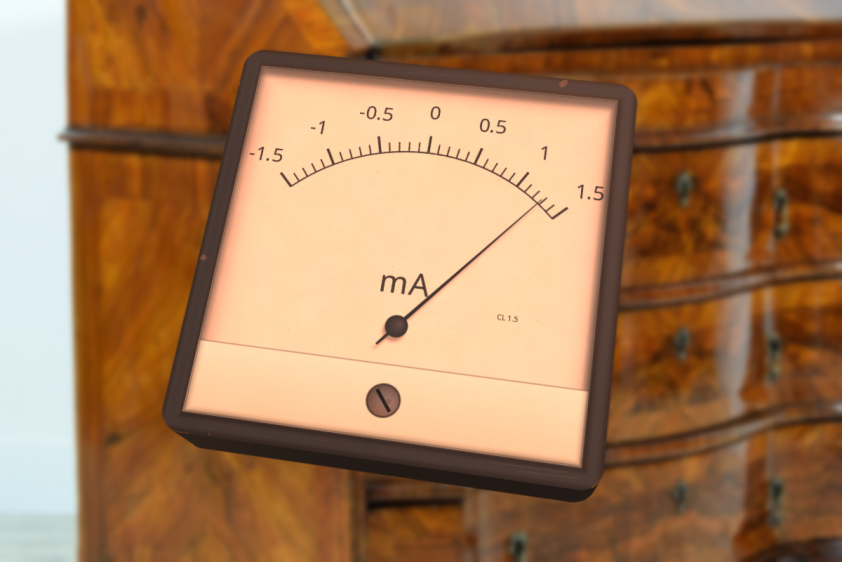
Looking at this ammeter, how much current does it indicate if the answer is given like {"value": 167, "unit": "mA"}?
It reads {"value": 1.3, "unit": "mA"}
